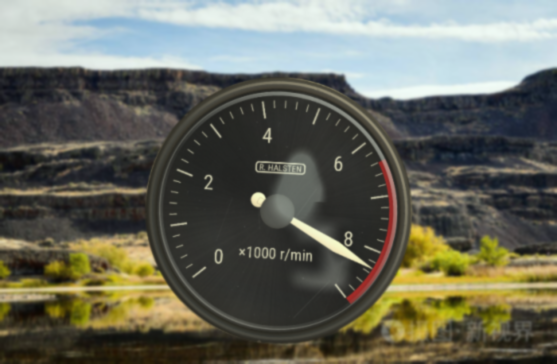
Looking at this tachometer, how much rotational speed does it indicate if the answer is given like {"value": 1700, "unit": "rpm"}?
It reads {"value": 8300, "unit": "rpm"}
